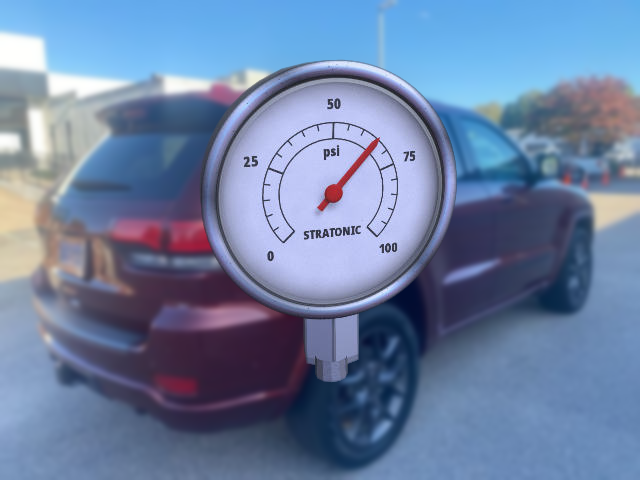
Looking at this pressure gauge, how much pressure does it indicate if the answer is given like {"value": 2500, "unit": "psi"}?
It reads {"value": 65, "unit": "psi"}
